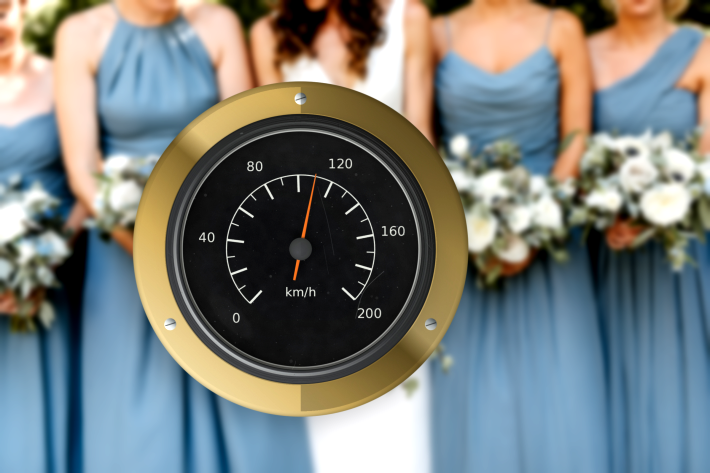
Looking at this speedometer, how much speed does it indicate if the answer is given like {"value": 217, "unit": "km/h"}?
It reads {"value": 110, "unit": "km/h"}
